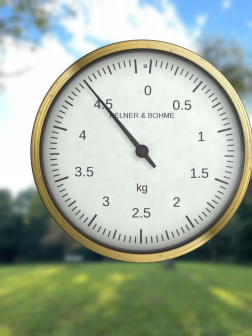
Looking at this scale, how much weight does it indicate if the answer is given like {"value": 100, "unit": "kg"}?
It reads {"value": 4.5, "unit": "kg"}
